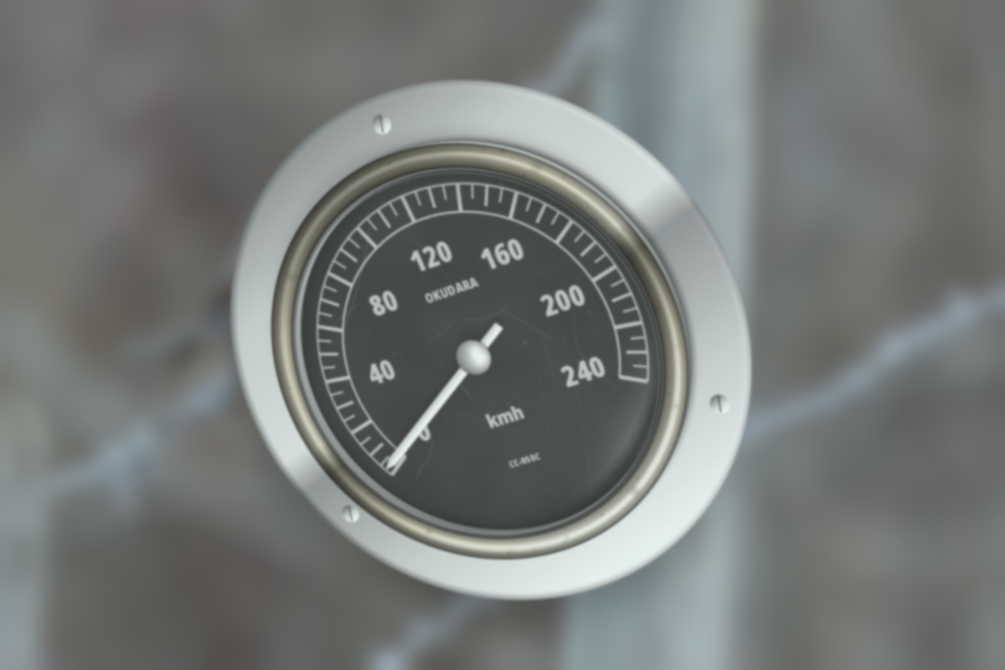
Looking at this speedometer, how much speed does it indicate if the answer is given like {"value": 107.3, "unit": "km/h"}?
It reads {"value": 2.5, "unit": "km/h"}
